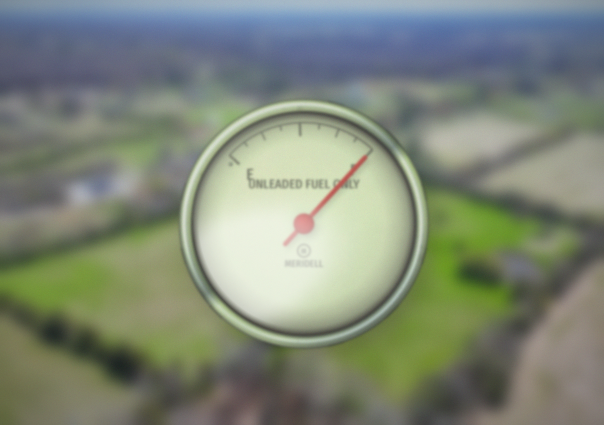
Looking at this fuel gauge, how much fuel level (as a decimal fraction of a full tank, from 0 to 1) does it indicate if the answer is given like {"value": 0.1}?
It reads {"value": 1}
